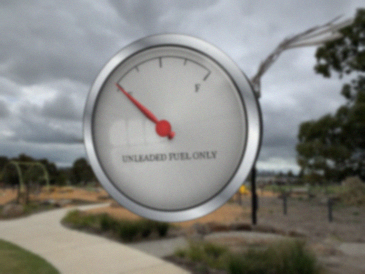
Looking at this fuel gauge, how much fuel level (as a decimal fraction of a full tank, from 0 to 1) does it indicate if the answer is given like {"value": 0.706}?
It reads {"value": 0}
